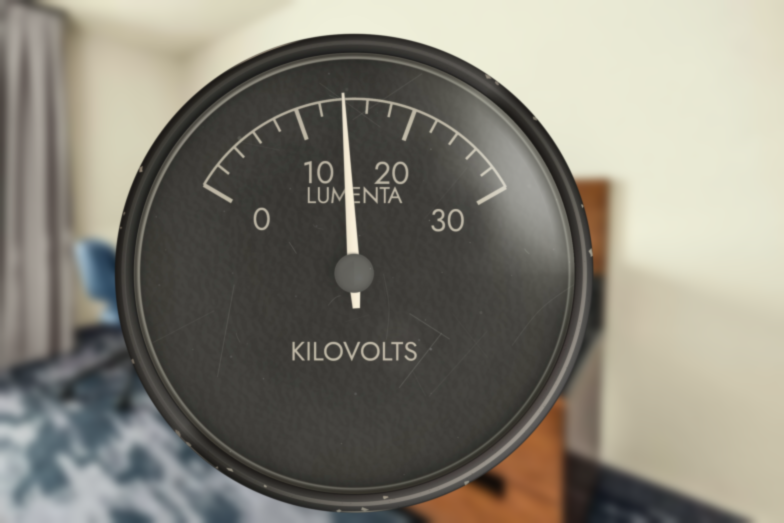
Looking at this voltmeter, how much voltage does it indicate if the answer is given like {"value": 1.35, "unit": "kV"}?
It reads {"value": 14, "unit": "kV"}
